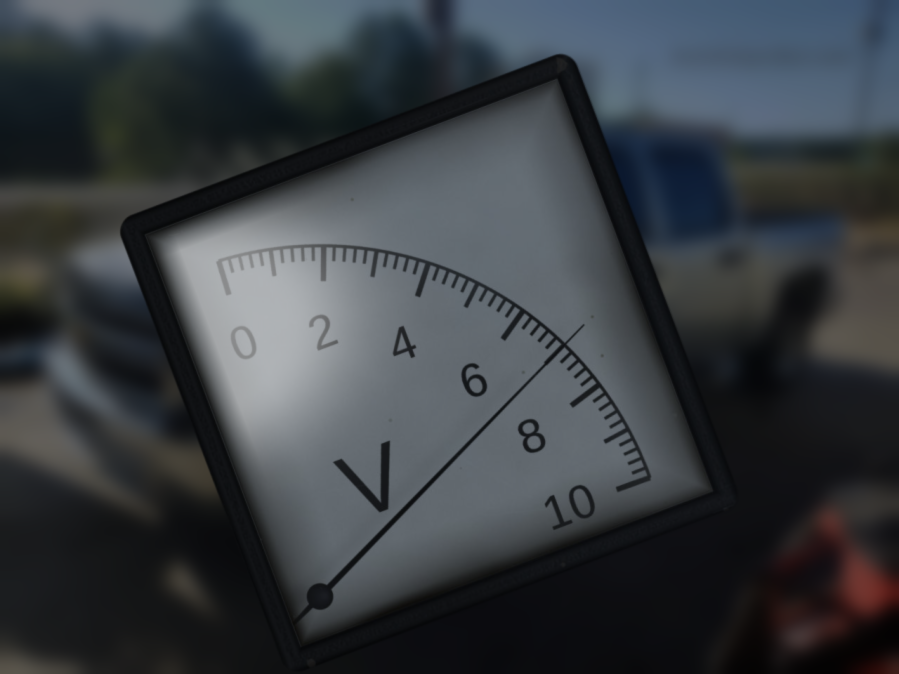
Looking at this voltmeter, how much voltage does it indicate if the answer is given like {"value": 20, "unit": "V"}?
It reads {"value": 7, "unit": "V"}
